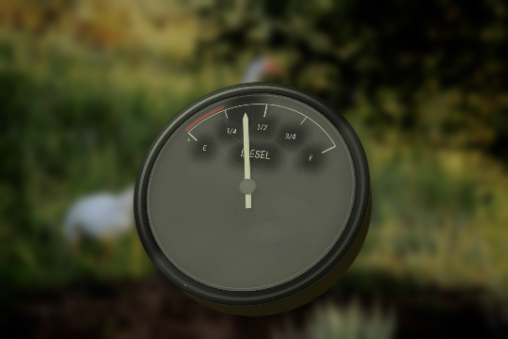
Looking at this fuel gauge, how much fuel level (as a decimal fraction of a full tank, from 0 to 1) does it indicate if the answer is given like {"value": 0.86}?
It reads {"value": 0.375}
